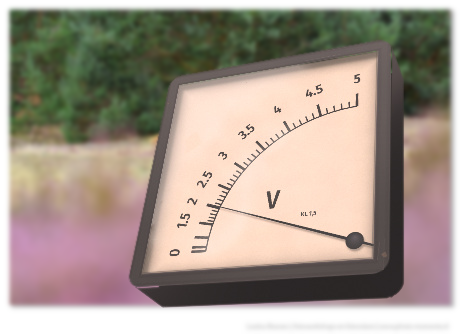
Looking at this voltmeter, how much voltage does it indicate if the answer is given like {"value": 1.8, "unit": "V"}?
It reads {"value": 2, "unit": "V"}
